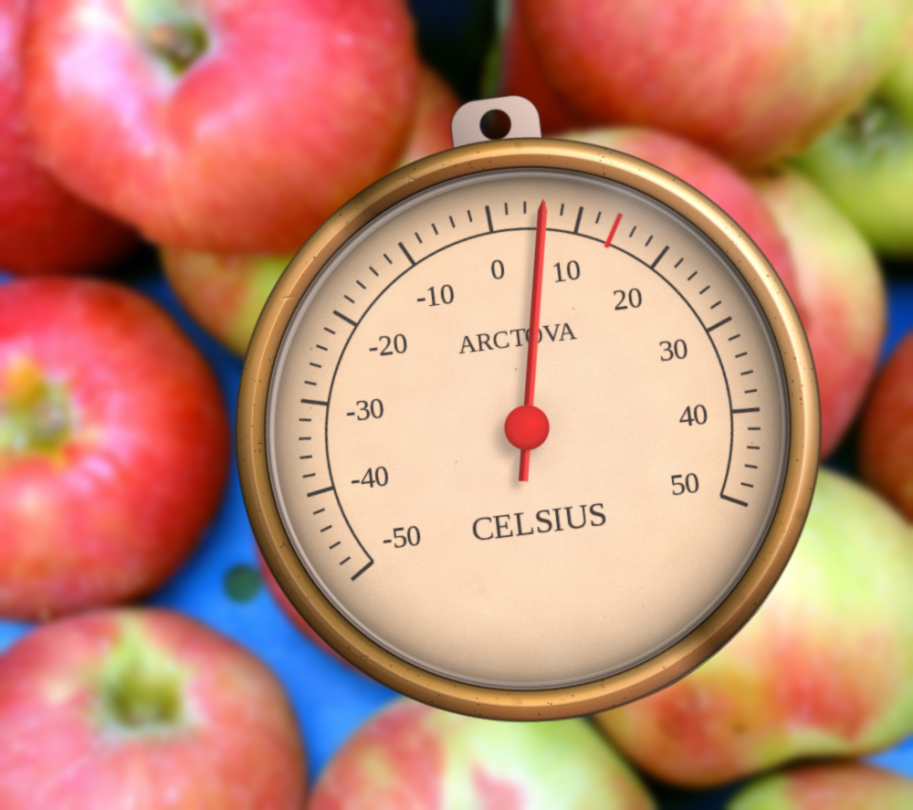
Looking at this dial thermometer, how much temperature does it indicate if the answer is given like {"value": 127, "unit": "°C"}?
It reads {"value": 6, "unit": "°C"}
